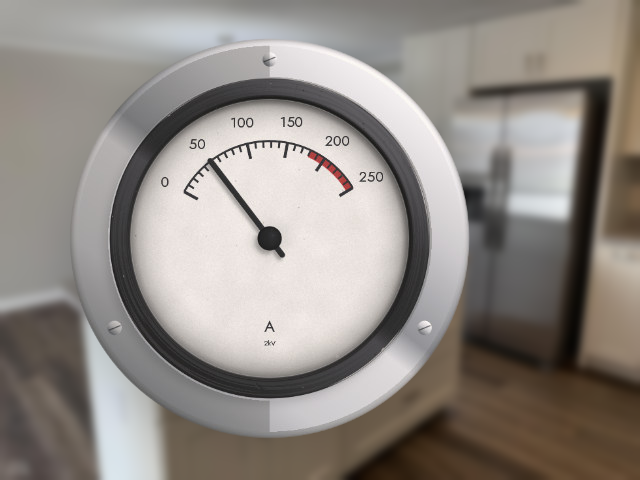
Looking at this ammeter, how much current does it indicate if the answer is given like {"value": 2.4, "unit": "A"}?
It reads {"value": 50, "unit": "A"}
